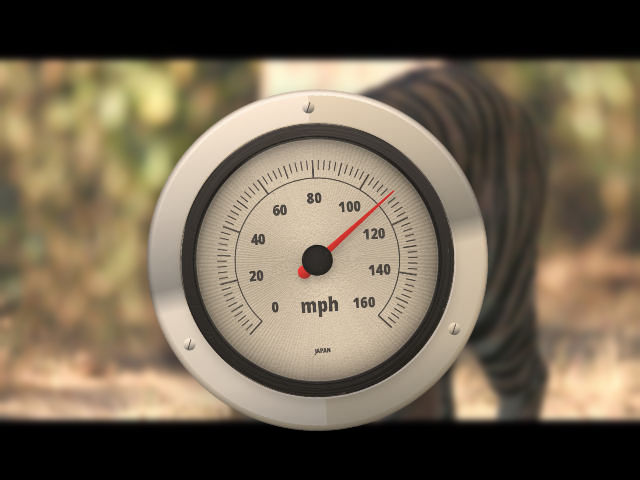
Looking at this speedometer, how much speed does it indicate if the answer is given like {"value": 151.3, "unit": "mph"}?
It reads {"value": 110, "unit": "mph"}
